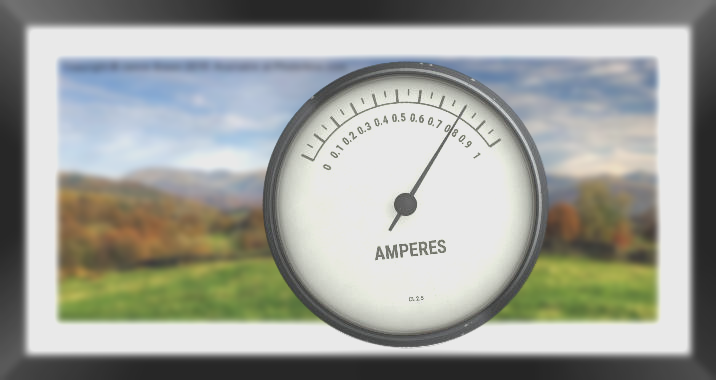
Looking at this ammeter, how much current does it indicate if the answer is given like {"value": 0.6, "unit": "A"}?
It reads {"value": 0.8, "unit": "A"}
